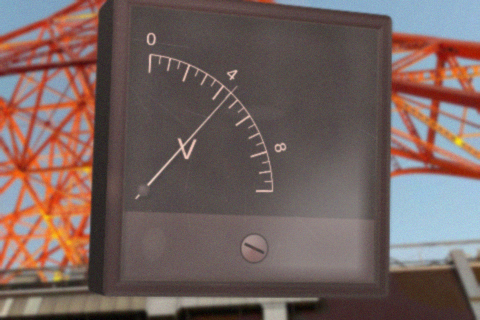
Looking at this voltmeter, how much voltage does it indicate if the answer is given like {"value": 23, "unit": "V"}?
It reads {"value": 4.5, "unit": "V"}
